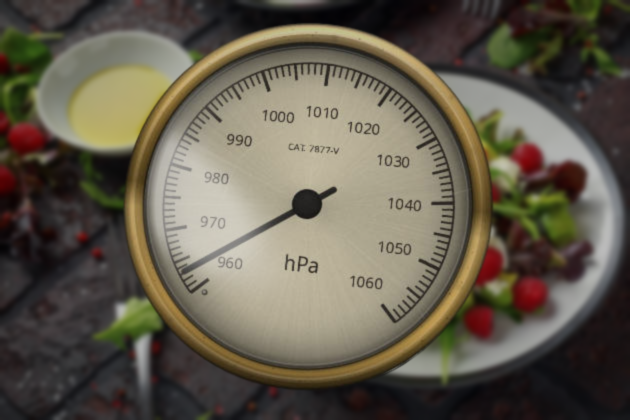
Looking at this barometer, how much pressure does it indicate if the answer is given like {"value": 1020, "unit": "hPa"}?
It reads {"value": 963, "unit": "hPa"}
